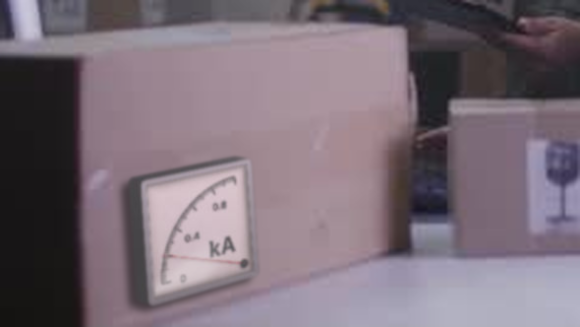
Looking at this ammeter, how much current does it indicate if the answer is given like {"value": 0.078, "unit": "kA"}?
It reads {"value": 0.2, "unit": "kA"}
